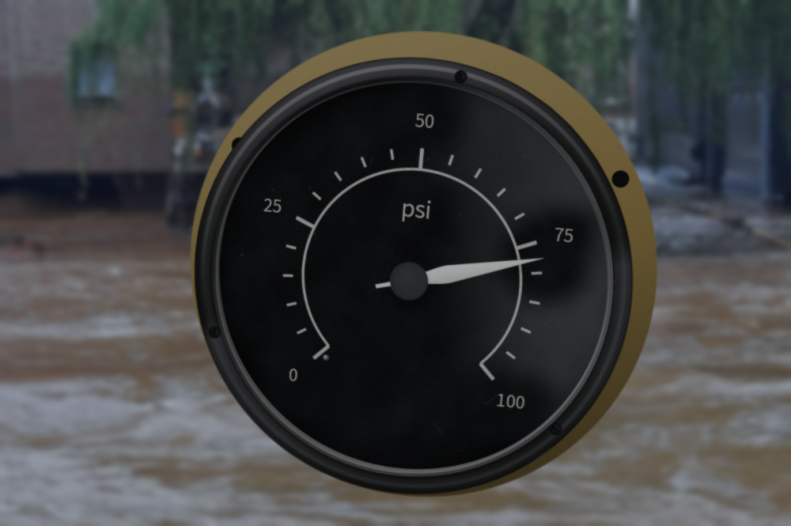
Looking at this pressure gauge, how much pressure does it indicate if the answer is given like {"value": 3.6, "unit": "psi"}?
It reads {"value": 77.5, "unit": "psi"}
